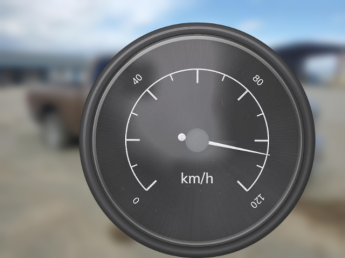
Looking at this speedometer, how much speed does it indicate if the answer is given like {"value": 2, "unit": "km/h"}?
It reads {"value": 105, "unit": "km/h"}
